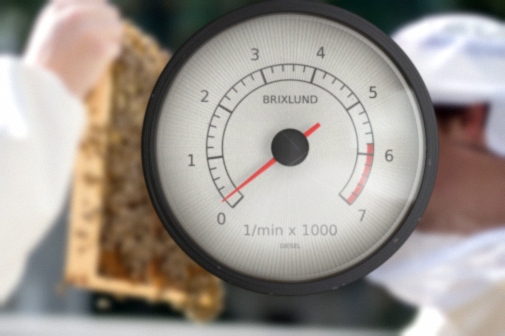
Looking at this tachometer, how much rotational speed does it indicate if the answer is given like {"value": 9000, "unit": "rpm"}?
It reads {"value": 200, "unit": "rpm"}
